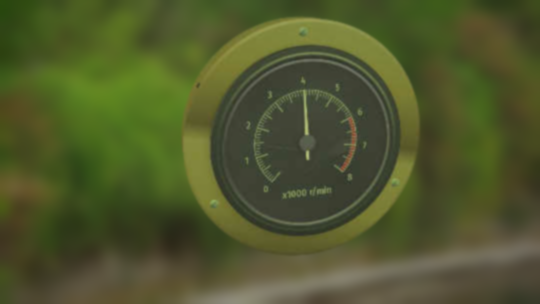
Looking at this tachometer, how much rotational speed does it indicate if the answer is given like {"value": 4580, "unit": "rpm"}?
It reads {"value": 4000, "unit": "rpm"}
